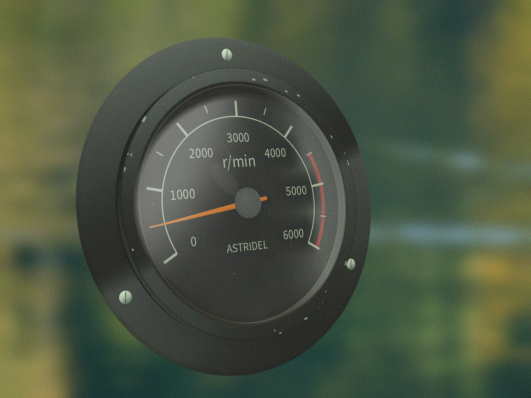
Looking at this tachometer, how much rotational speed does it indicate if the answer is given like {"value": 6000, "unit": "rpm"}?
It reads {"value": 500, "unit": "rpm"}
